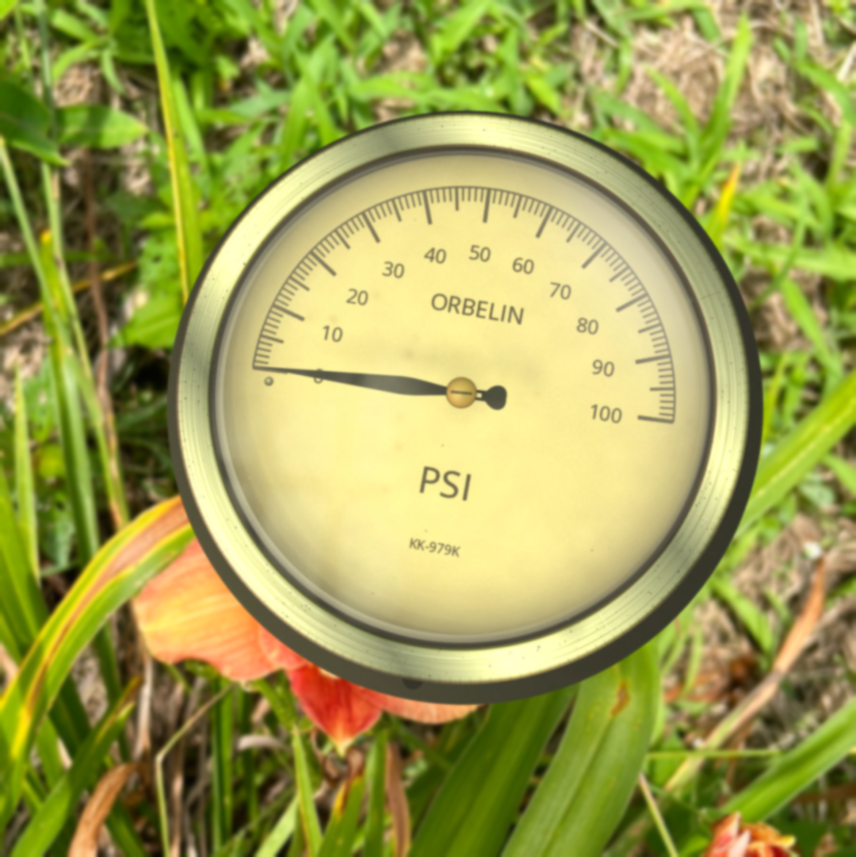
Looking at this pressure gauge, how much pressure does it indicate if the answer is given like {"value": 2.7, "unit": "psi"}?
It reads {"value": 0, "unit": "psi"}
